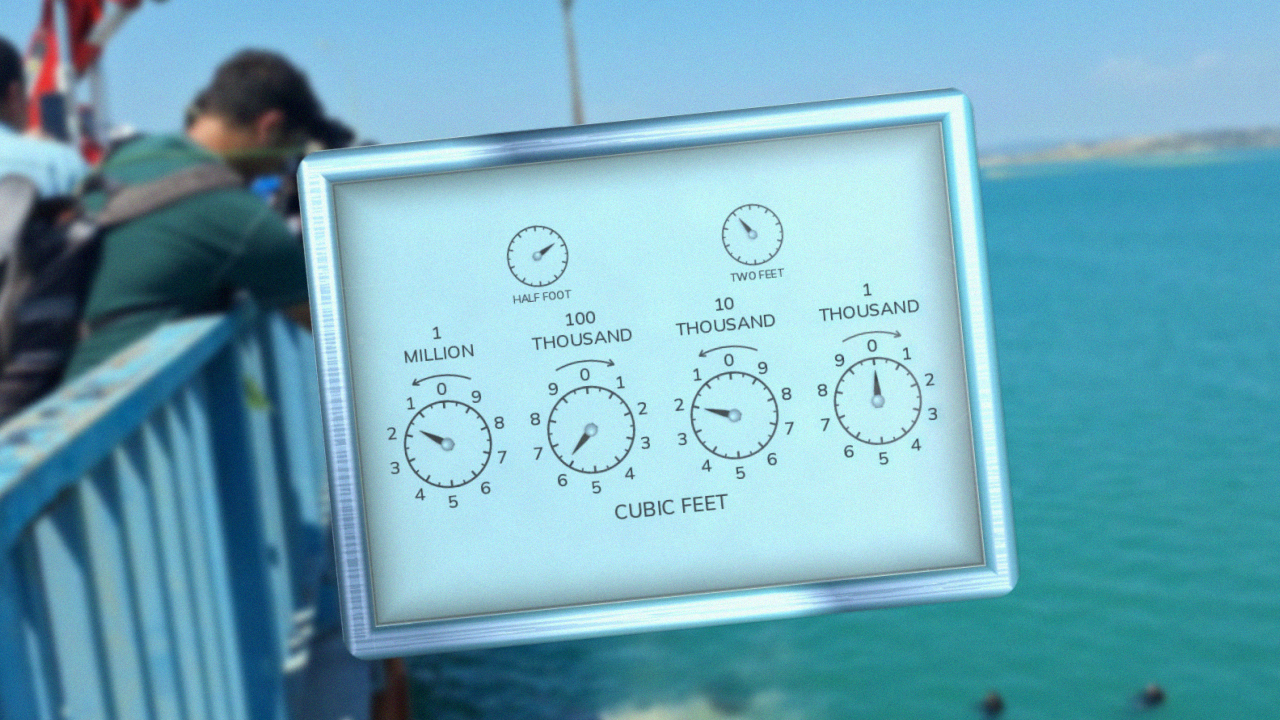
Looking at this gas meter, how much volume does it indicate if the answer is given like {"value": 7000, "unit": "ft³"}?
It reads {"value": 162000, "unit": "ft³"}
